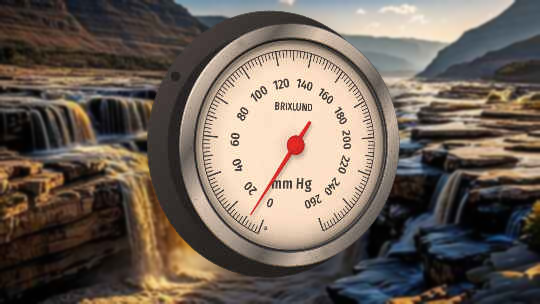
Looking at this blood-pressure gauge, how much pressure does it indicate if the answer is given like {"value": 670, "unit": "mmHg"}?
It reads {"value": 10, "unit": "mmHg"}
